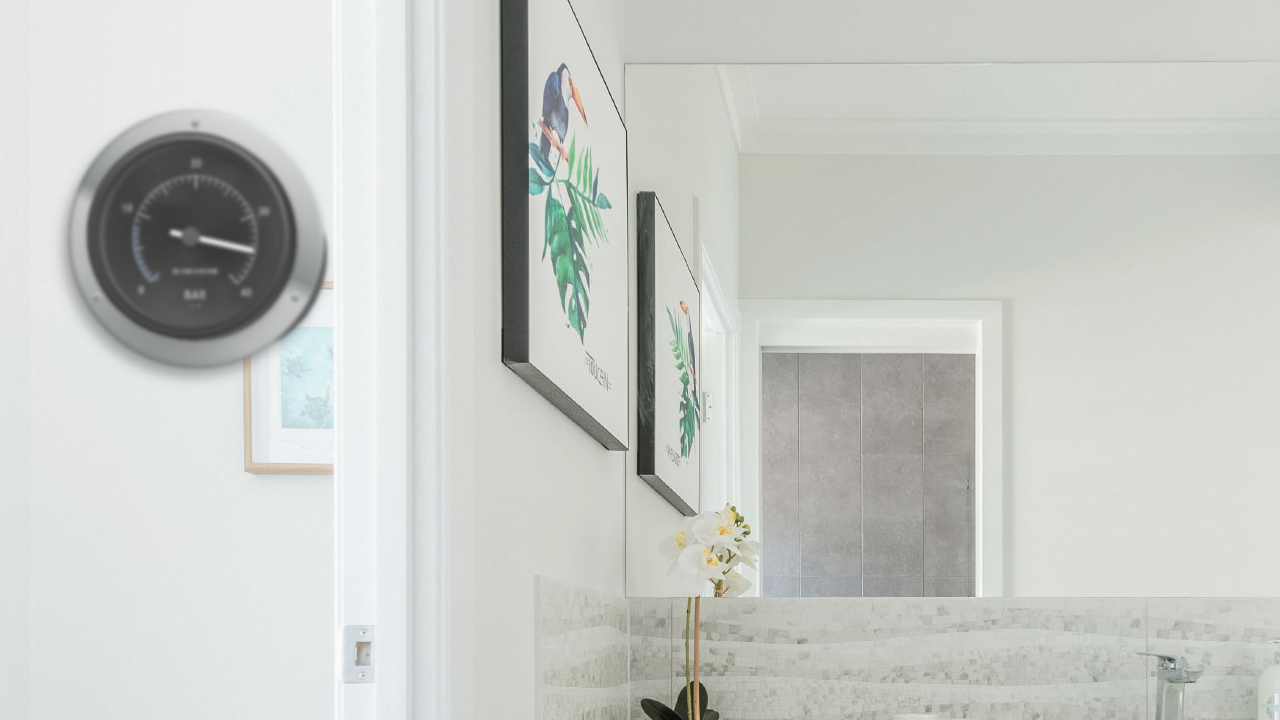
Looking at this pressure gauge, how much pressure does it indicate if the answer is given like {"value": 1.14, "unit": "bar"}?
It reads {"value": 35, "unit": "bar"}
